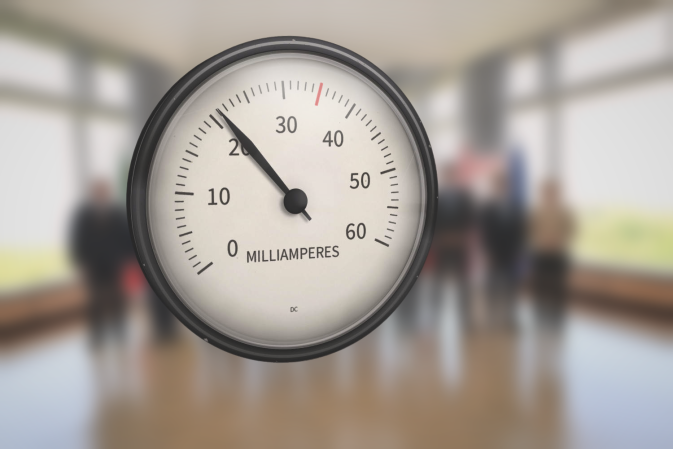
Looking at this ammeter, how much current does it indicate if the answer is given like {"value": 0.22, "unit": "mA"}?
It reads {"value": 21, "unit": "mA"}
